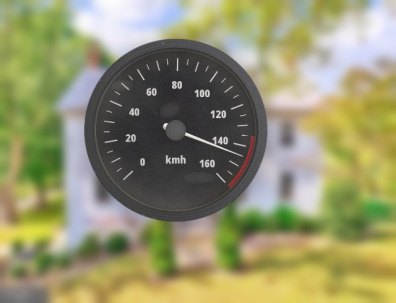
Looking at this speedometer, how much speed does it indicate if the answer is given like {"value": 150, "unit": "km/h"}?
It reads {"value": 145, "unit": "km/h"}
